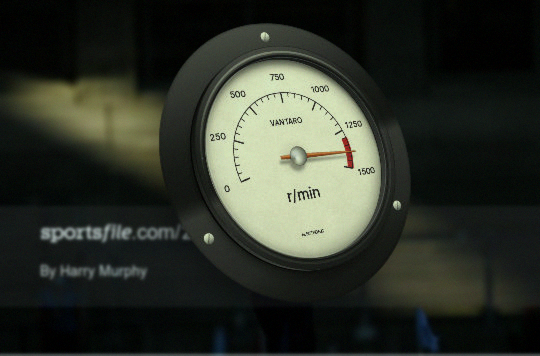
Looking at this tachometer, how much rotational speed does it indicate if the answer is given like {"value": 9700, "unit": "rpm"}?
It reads {"value": 1400, "unit": "rpm"}
